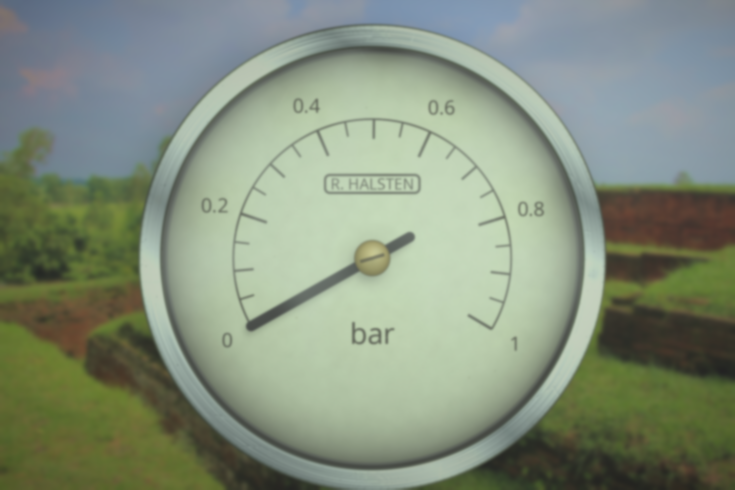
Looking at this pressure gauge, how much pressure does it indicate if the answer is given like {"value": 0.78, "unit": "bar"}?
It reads {"value": 0, "unit": "bar"}
